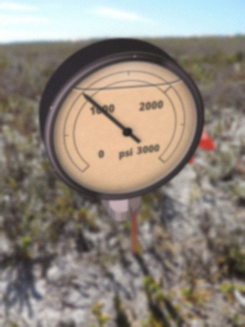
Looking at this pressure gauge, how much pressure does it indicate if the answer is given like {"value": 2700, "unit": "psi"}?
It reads {"value": 1000, "unit": "psi"}
